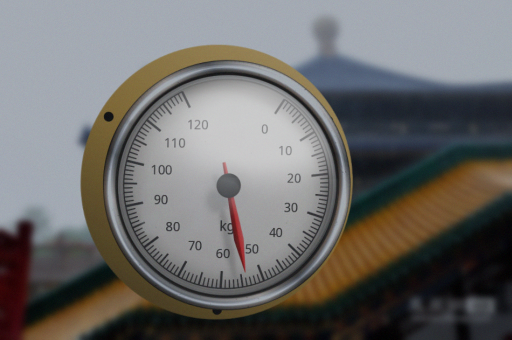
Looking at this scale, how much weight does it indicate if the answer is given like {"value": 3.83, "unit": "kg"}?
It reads {"value": 54, "unit": "kg"}
